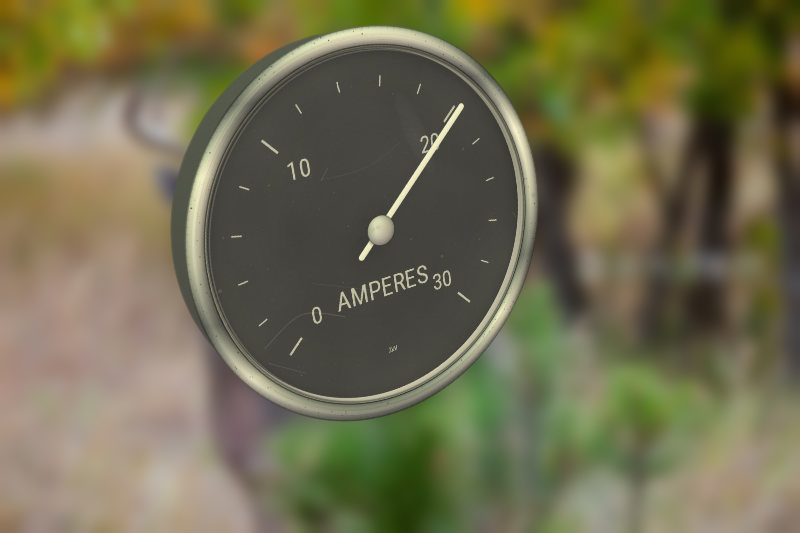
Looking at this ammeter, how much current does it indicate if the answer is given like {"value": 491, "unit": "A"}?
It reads {"value": 20, "unit": "A"}
